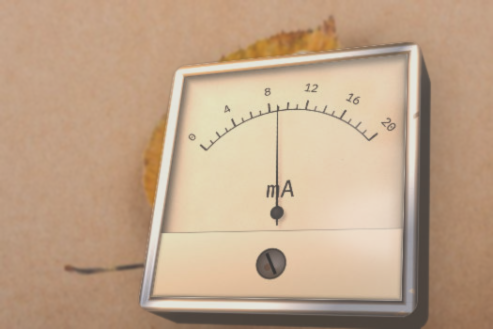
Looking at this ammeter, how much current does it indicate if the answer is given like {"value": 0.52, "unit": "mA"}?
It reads {"value": 9, "unit": "mA"}
